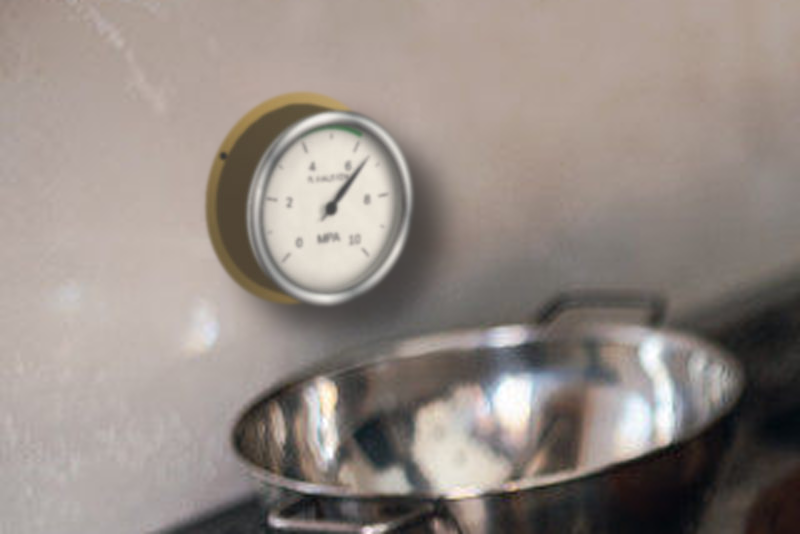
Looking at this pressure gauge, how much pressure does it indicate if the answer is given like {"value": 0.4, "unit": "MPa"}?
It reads {"value": 6.5, "unit": "MPa"}
